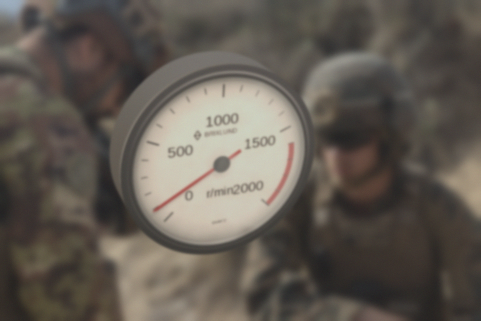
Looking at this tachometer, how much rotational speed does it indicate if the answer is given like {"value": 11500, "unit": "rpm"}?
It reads {"value": 100, "unit": "rpm"}
